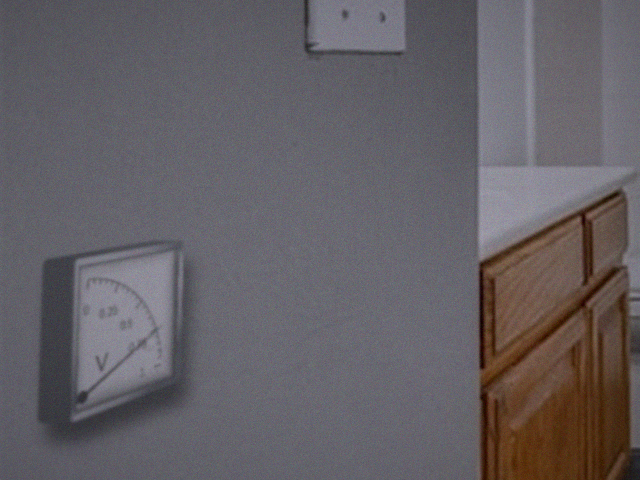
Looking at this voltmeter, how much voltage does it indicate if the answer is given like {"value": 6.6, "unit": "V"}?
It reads {"value": 0.75, "unit": "V"}
